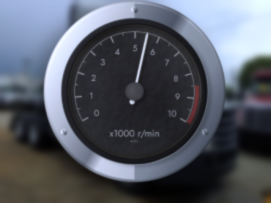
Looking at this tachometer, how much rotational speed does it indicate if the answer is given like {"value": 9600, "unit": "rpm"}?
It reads {"value": 5500, "unit": "rpm"}
